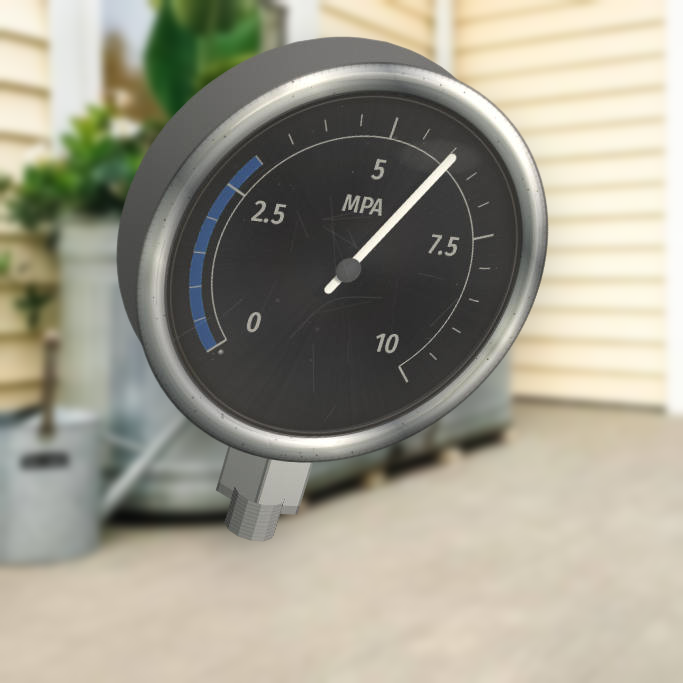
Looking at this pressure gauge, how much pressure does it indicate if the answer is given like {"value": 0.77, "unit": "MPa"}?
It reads {"value": 6, "unit": "MPa"}
